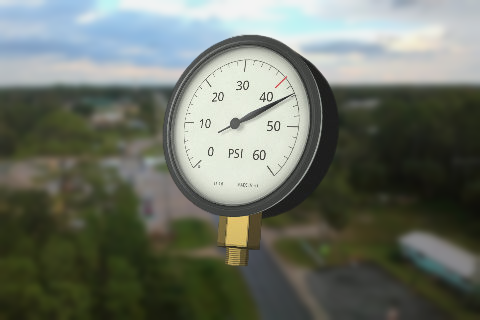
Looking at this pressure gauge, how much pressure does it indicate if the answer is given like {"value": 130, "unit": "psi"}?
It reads {"value": 44, "unit": "psi"}
